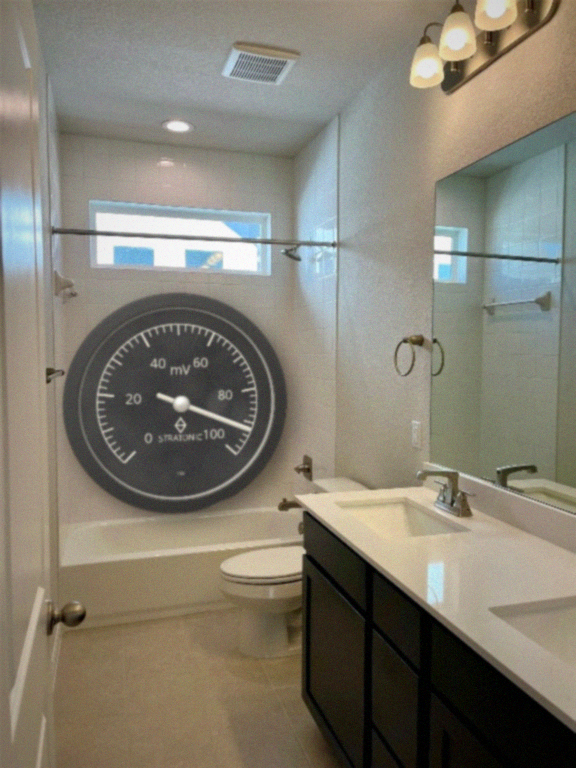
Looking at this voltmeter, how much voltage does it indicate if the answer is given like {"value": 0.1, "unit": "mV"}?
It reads {"value": 92, "unit": "mV"}
